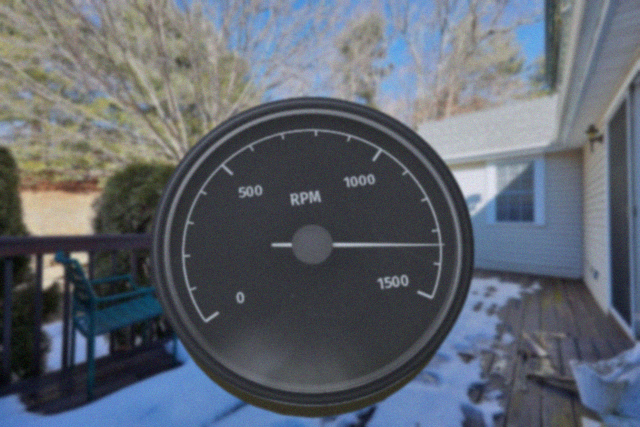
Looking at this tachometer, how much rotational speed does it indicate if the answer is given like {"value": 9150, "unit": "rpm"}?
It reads {"value": 1350, "unit": "rpm"}
